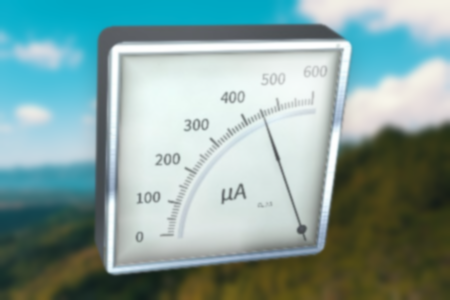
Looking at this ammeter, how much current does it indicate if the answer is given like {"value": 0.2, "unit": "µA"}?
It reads {"value": 450, "unit": "µA"}
